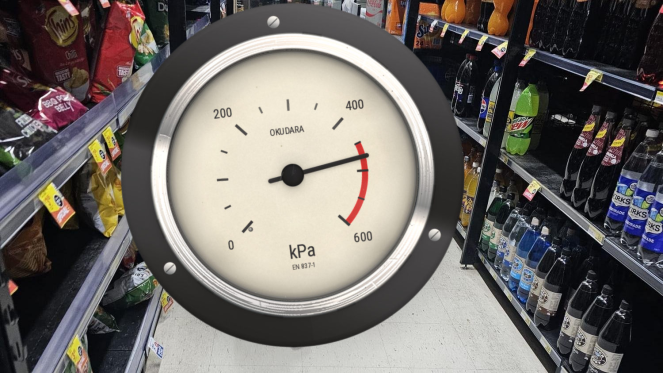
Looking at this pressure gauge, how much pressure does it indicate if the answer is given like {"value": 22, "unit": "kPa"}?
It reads {"value": 475, "unit": "kPa"}
